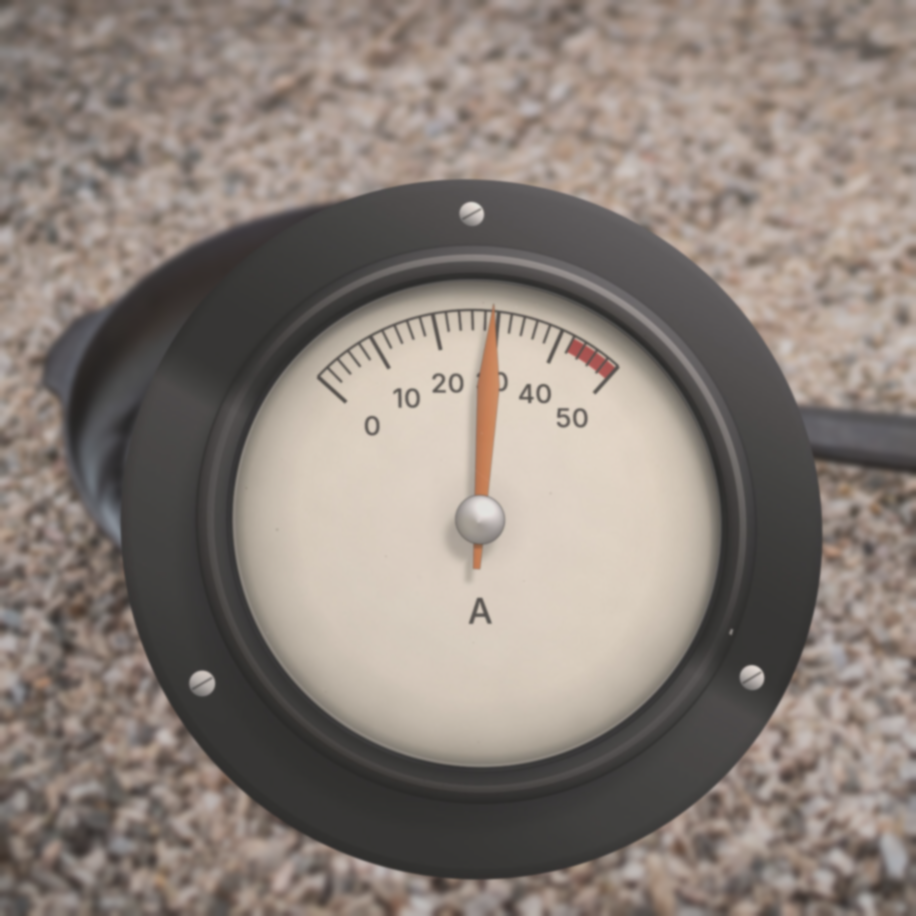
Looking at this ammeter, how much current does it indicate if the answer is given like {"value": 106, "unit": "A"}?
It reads {"value": 29, "unit": "A"}
